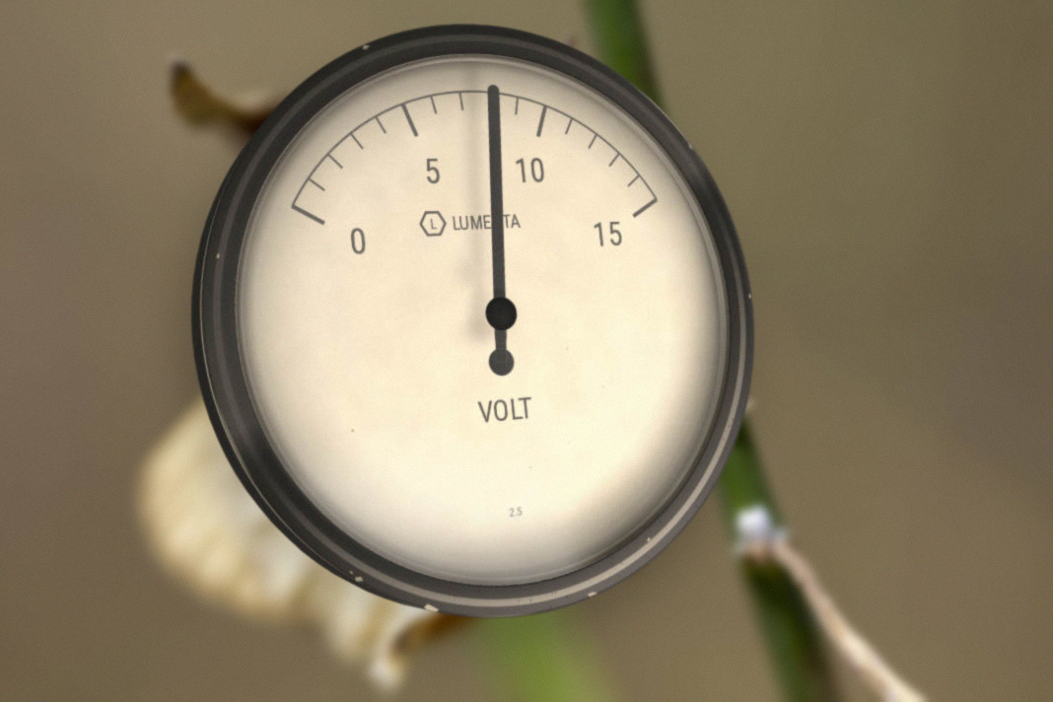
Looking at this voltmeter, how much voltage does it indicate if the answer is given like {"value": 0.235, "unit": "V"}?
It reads {"value": 8, "unit": "V"}
